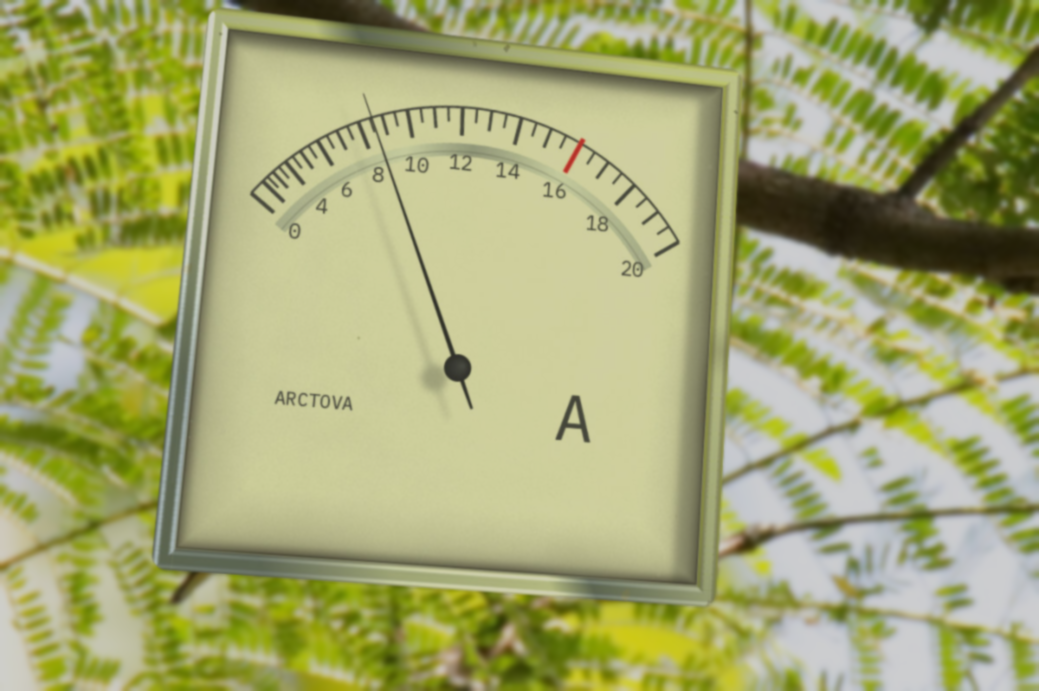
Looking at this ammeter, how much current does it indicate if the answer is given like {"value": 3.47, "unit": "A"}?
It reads {"value": 8.5, "unit": "A"}
